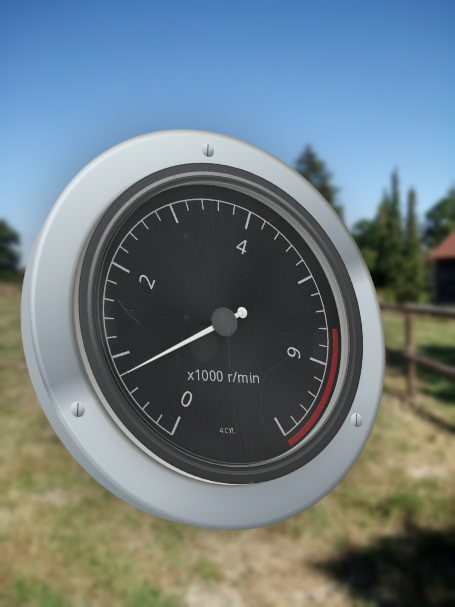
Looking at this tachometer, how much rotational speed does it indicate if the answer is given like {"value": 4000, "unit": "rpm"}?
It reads {"value": 800, "unit": "rpm"}
